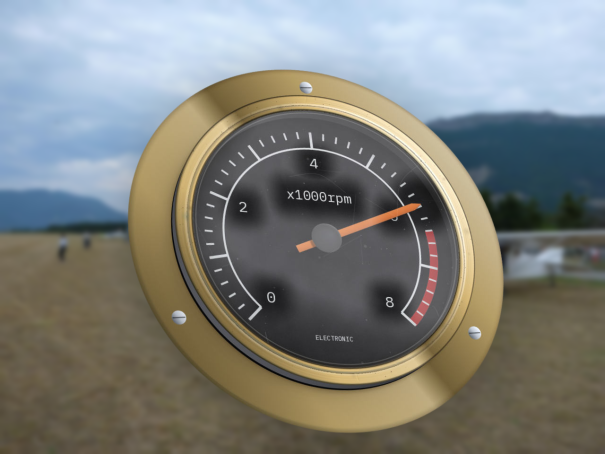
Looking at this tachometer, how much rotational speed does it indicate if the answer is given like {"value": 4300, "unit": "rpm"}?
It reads {"value": 6000, "unit": "rpm"}
